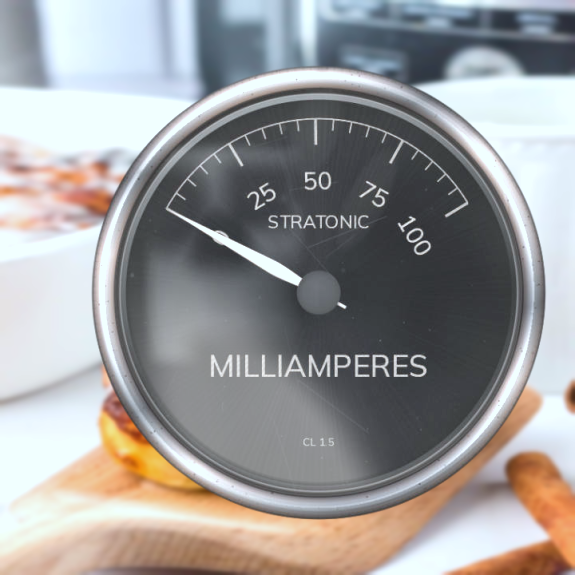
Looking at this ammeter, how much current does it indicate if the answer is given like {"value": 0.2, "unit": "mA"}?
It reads {"value": 0, "unit": "mA"}
